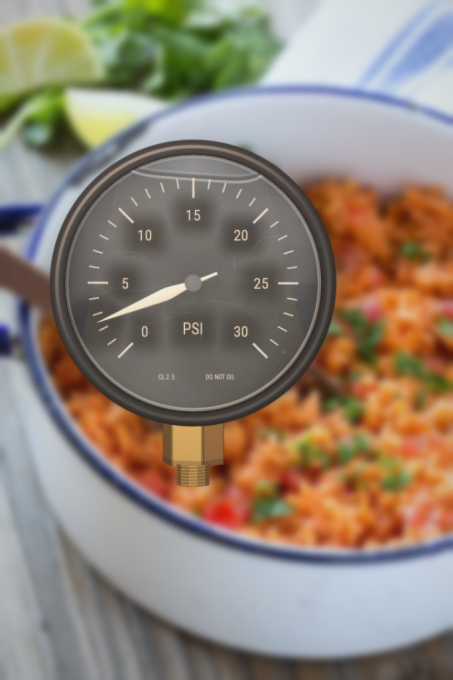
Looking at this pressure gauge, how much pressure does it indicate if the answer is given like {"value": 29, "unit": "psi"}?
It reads {"value": 2.5, "unit": "psi"}
